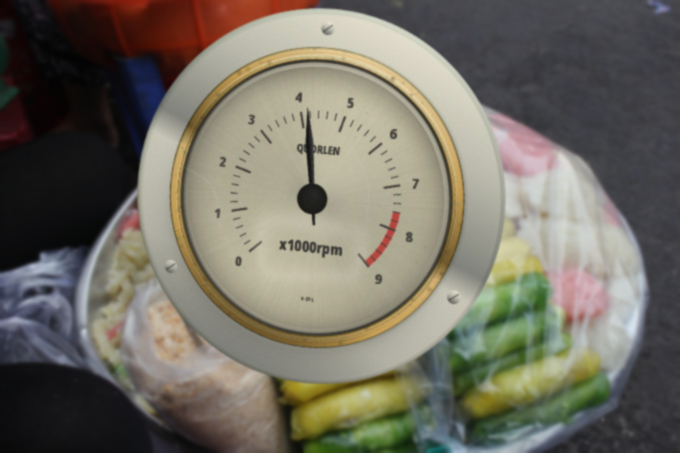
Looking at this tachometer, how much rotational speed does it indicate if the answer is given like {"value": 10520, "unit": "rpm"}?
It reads {"value": 4200, "unit": "rpm"}
